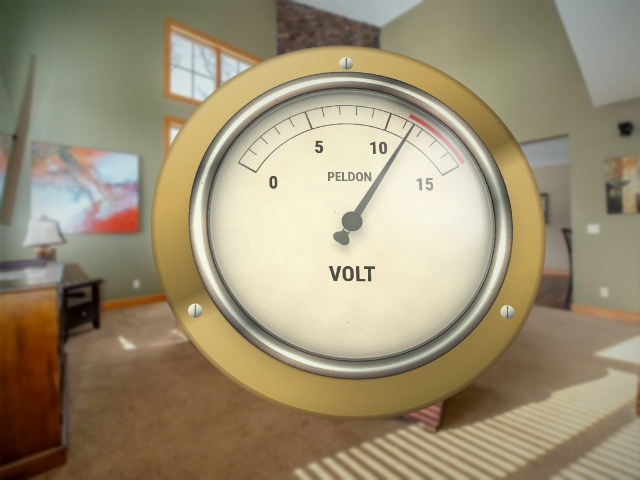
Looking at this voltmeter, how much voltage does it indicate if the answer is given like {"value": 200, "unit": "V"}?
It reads {"value": 11.5, "unit": "V"}
